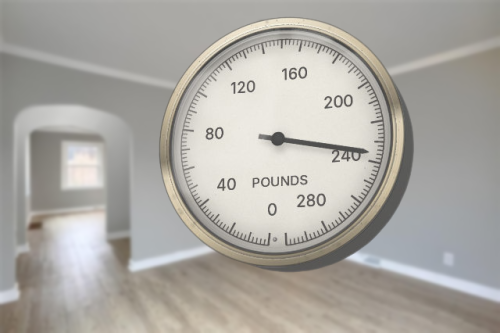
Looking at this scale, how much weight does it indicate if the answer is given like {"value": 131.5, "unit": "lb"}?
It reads {"value": 236, "unit": "lb"}
